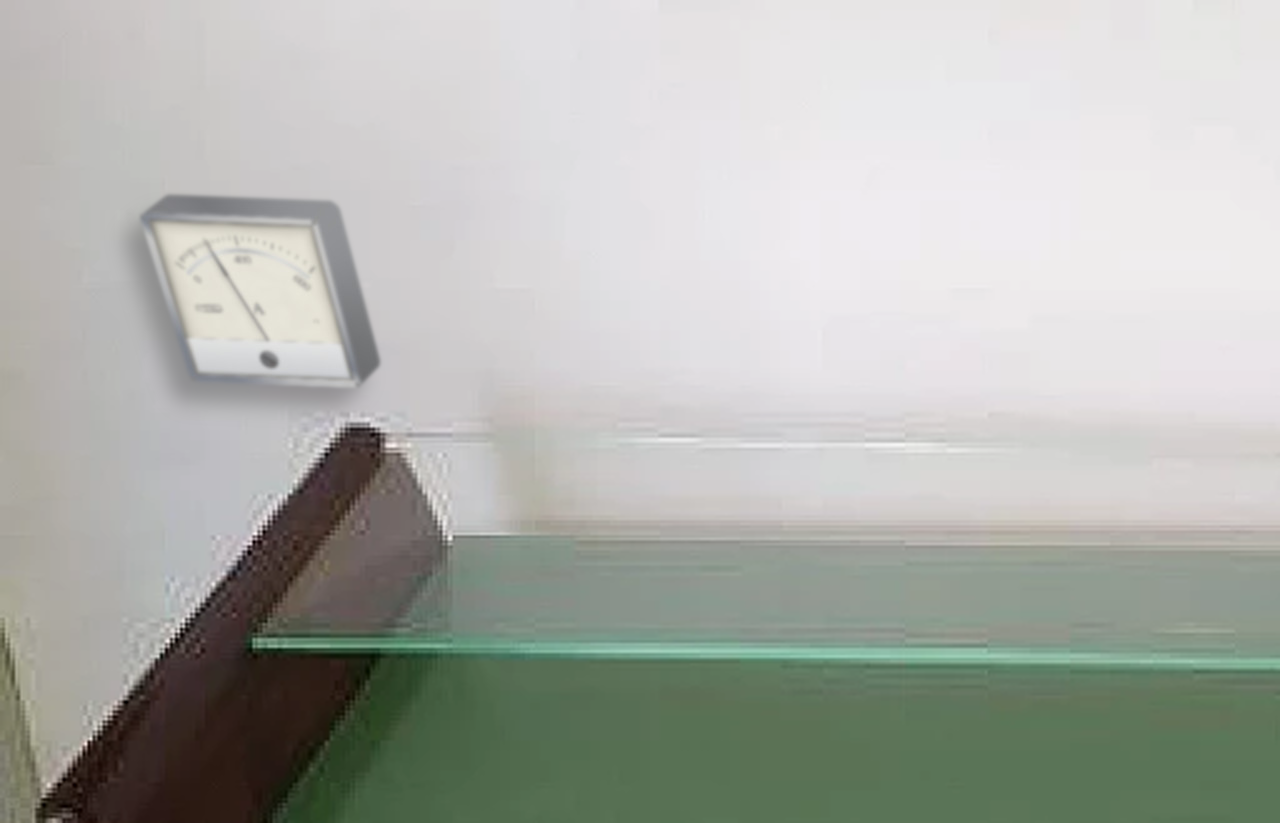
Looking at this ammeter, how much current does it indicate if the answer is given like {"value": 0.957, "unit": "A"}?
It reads {"value": 300, "unit": "A"}
